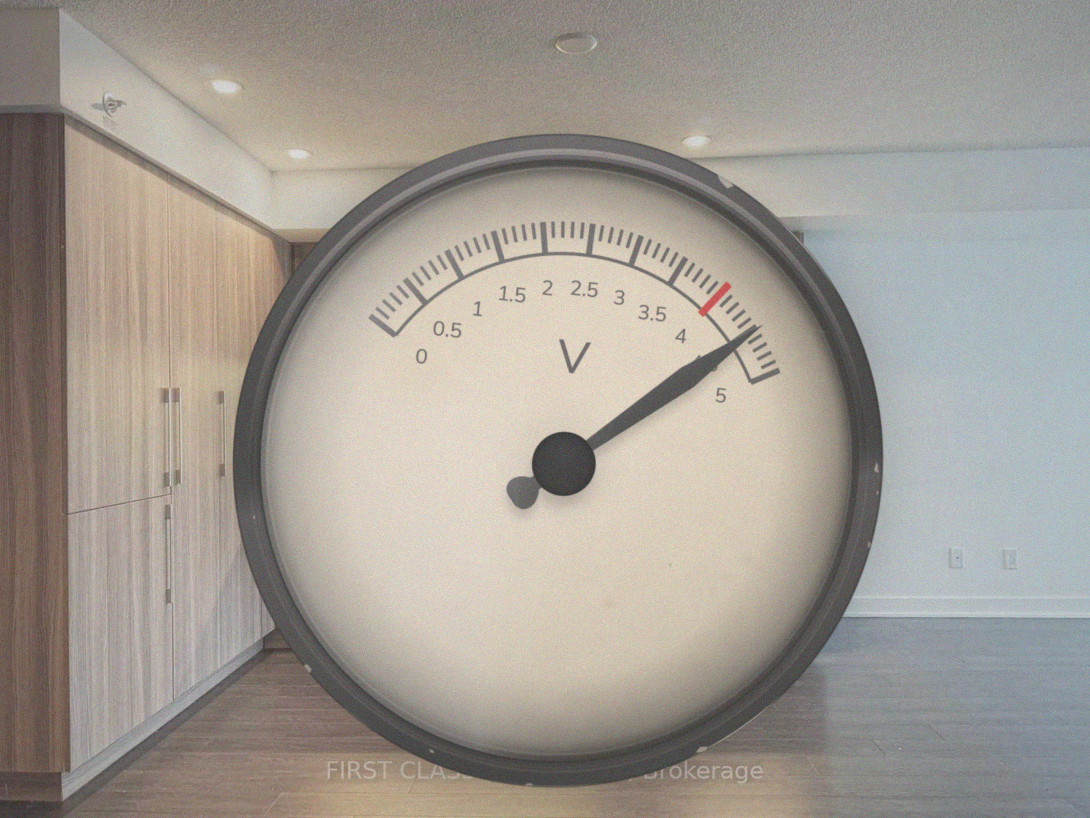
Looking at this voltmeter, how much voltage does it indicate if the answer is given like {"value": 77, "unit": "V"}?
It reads {"value": 4.5, "unit": "V"}
